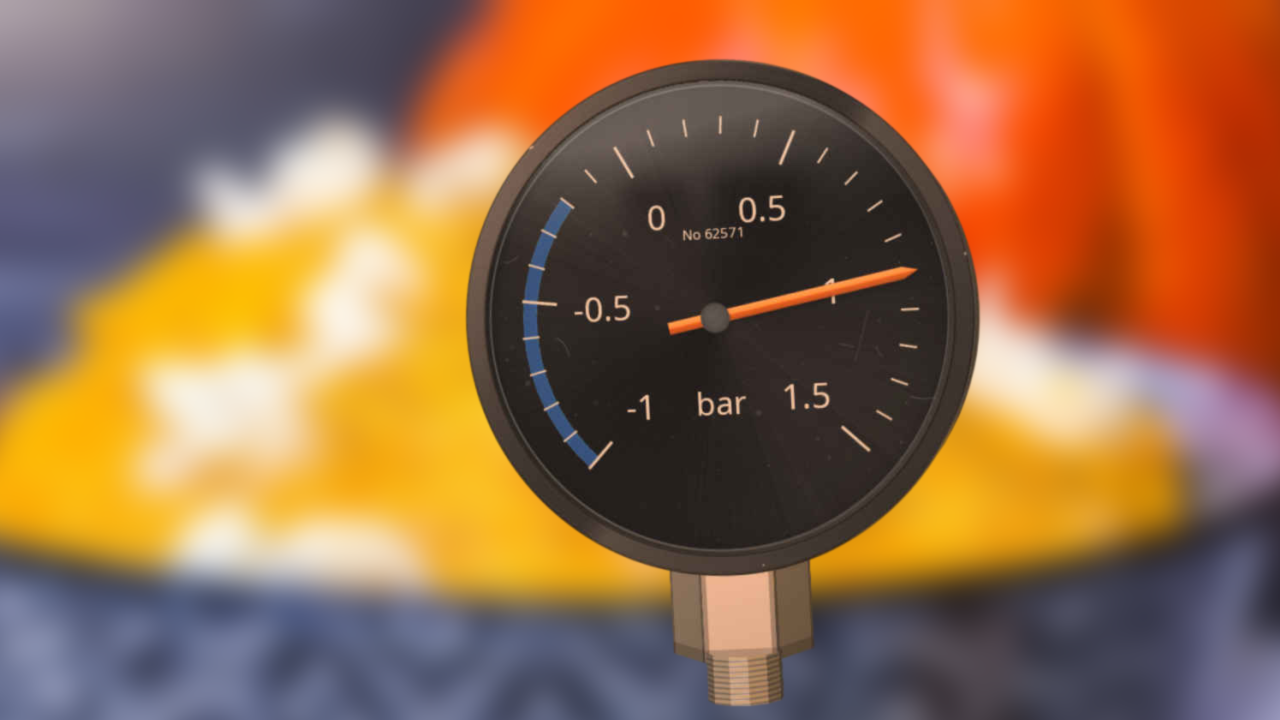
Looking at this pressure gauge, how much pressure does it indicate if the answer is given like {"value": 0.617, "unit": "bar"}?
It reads {"value": 1, "unit": "bar"}
